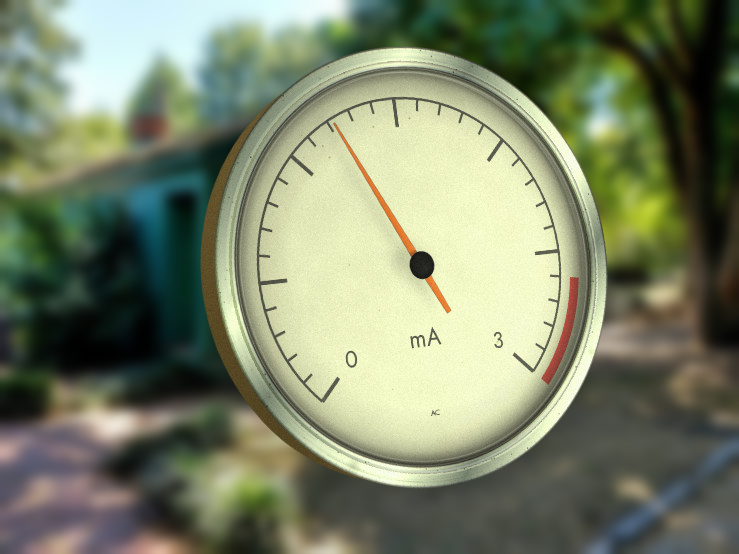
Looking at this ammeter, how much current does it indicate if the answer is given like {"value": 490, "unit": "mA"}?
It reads {"value": 1.2, "unit": "mA"}
